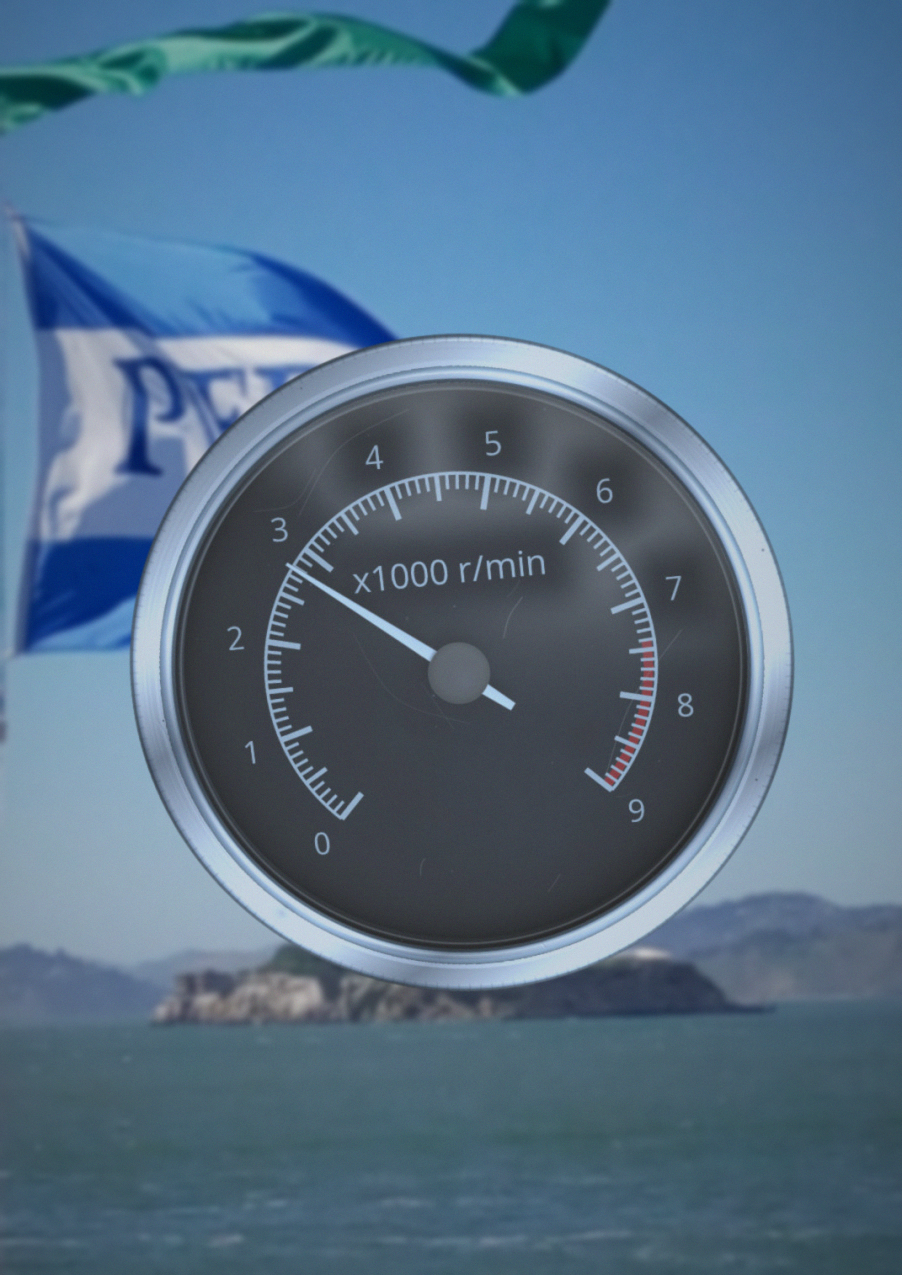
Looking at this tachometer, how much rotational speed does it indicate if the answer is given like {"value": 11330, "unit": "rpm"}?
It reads {"value": 2800, "unit": "rpm"}
